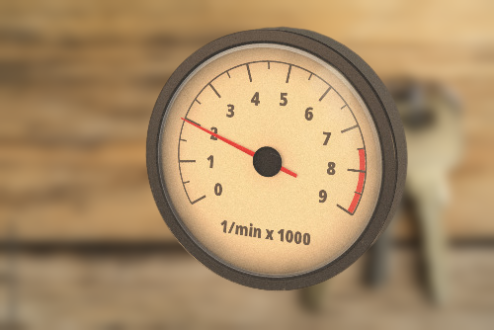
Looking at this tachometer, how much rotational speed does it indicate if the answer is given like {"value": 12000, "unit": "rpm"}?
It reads {"value": 2000, "unit": "rpm"}
